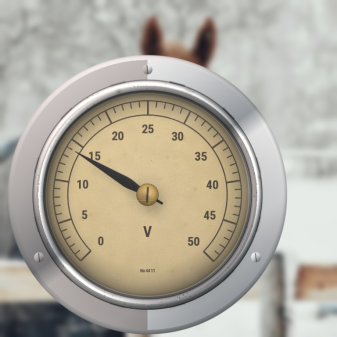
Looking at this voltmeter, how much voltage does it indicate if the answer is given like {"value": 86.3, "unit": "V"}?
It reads {"value": 14, "unit": "V"}
